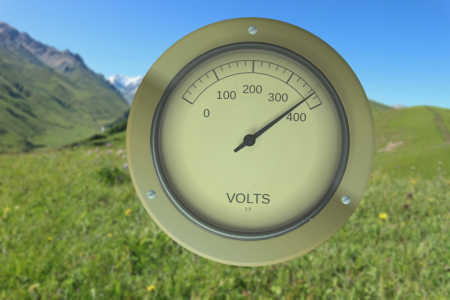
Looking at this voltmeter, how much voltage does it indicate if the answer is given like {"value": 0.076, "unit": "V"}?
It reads {"value": 370, "unit": "V"}
